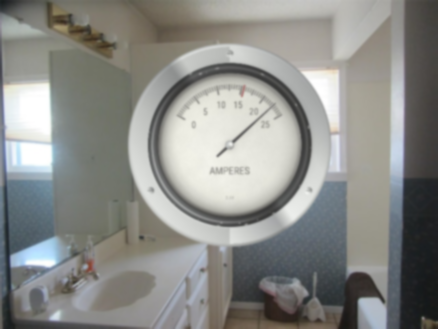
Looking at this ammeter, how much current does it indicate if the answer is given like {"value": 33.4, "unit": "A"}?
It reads {"value": 22.5, "unit": "A"}
